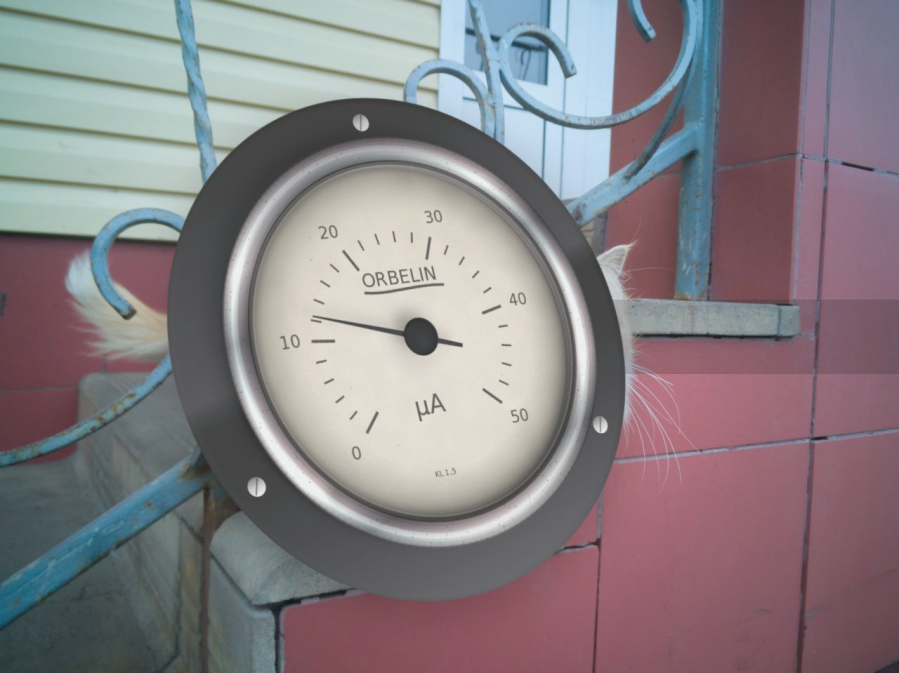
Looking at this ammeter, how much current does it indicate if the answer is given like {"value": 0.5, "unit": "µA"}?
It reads {"value": 12, "unit": "µA"}
